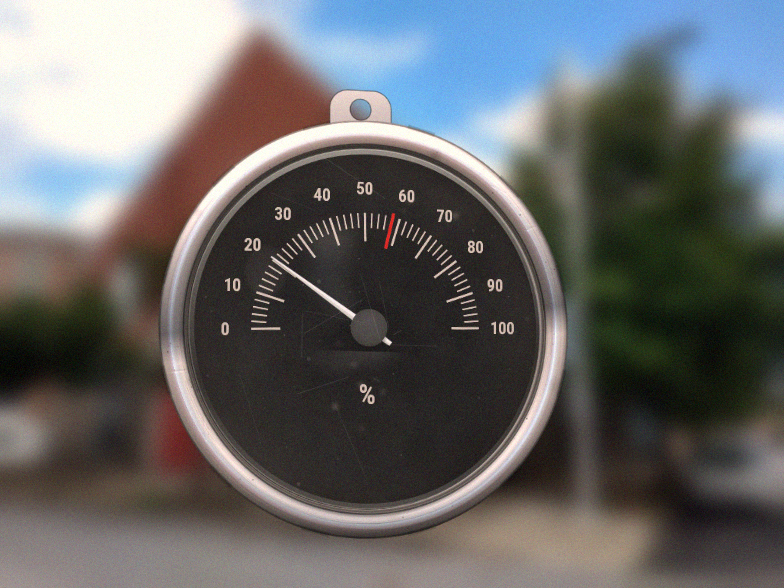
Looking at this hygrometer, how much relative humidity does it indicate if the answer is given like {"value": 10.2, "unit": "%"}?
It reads {"value": 20, "unit": "%"}
